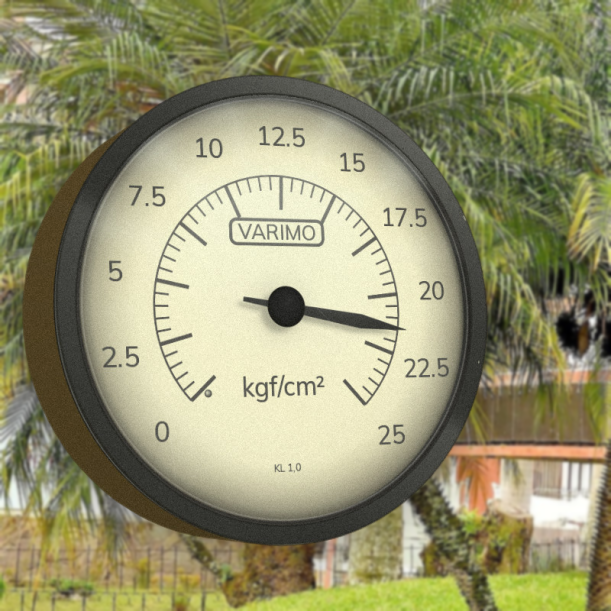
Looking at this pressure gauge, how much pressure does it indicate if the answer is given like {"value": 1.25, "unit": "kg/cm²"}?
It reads {"value": 21.5, "unit": "kg/cm²"}
